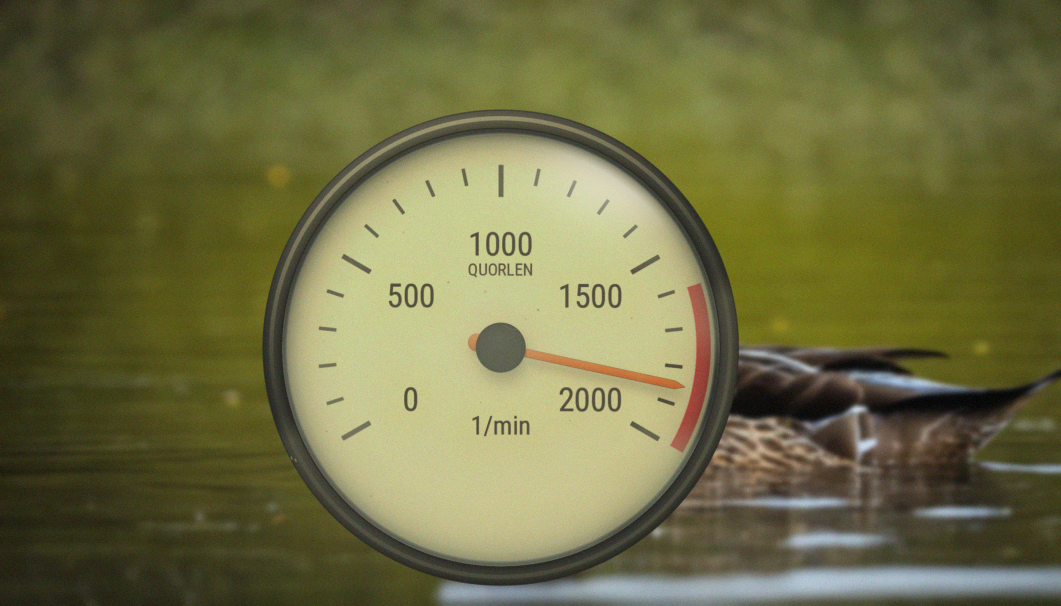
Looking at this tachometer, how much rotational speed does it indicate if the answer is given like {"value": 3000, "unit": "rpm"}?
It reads {"value": 1850, "unit": "rpm"}
